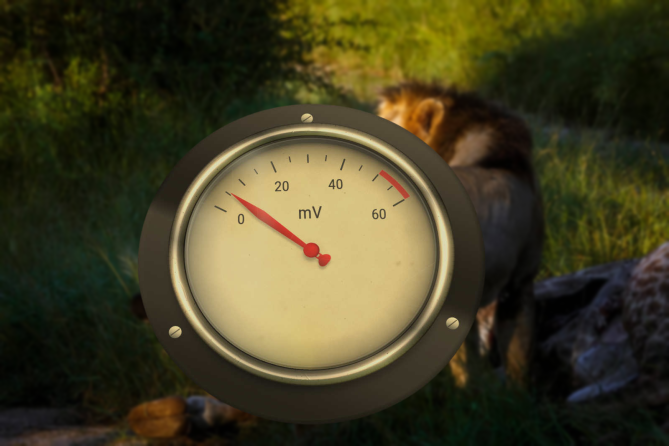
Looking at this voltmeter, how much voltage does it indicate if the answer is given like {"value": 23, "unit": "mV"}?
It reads {"value": 5, "unit": "mV"}
